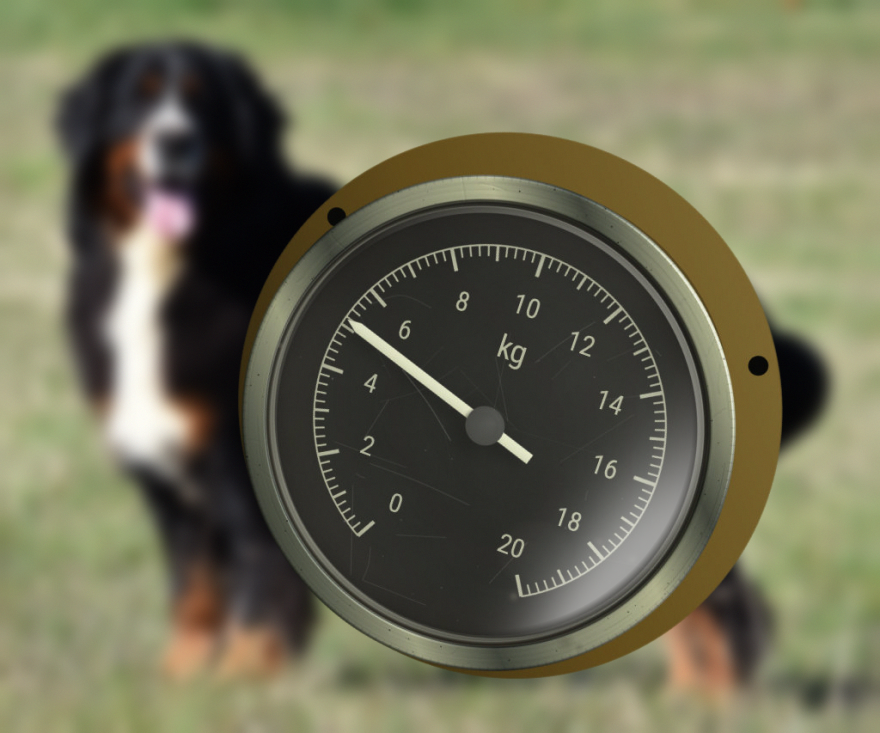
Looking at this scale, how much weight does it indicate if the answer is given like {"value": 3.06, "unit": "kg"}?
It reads {"value": 5.2, "unit": "kg"}
